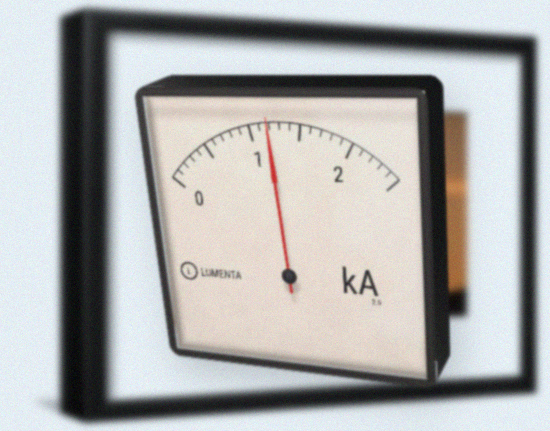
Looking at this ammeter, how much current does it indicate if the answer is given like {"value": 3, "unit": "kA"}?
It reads {"value": 1.2, "unit": "kA"}
